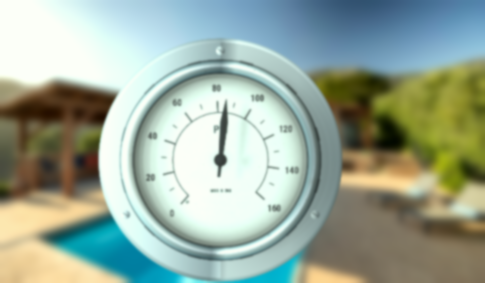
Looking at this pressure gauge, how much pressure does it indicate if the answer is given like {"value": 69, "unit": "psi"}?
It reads {"value": 85, "unit": "psi"}
